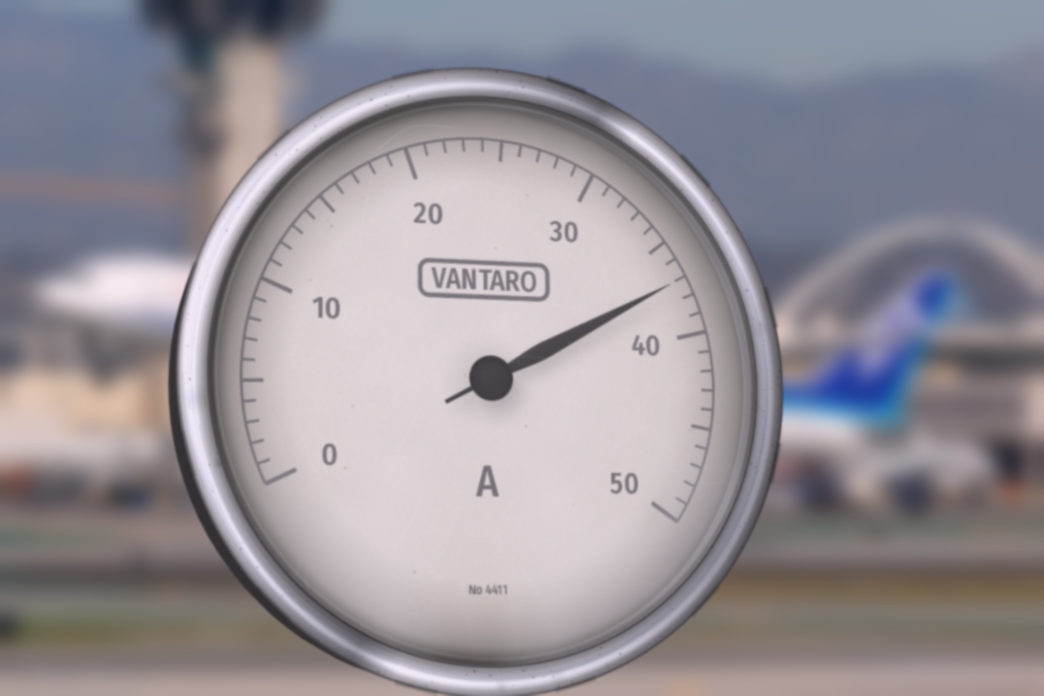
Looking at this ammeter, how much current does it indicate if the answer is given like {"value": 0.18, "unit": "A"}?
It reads {"value": 37, "unit": "A"}
